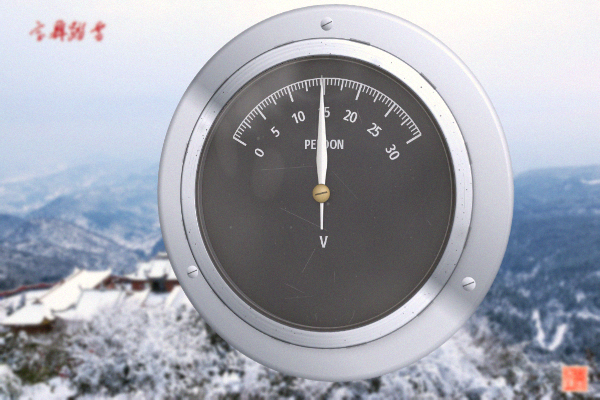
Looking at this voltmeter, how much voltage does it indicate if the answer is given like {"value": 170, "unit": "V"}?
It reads {"value": 15, "unit": "V"}
